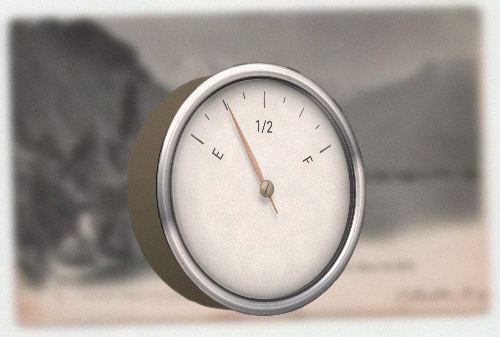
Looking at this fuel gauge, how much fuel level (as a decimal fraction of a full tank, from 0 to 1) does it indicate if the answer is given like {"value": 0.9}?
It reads {"value": 0.25}
